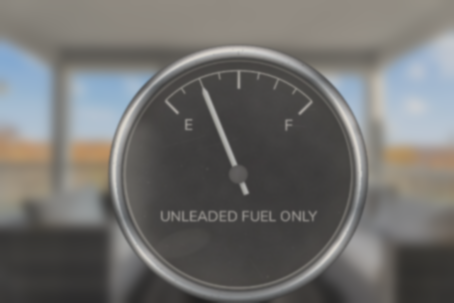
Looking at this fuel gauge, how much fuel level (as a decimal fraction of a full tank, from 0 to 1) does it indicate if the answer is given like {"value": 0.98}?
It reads {"value": 0.25}
